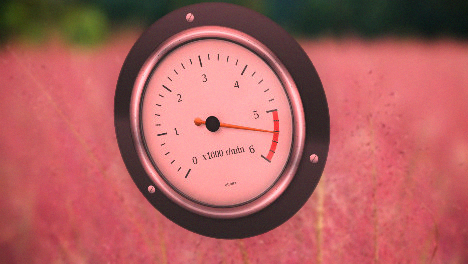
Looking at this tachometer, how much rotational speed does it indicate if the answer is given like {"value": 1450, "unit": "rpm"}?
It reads {"value": 5400, "unit": "rpm"}
